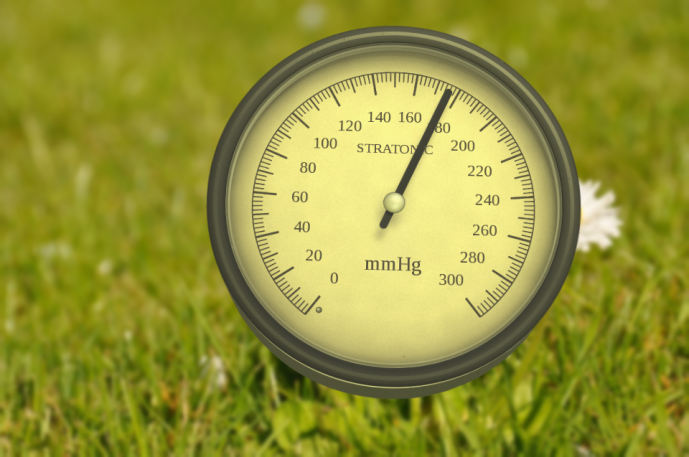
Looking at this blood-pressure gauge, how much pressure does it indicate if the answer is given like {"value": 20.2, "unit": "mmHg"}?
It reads {"value": 176, "unit": "mmHg"}
